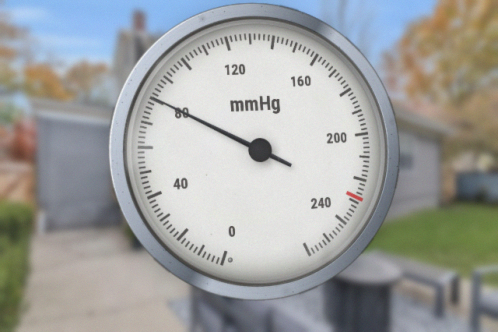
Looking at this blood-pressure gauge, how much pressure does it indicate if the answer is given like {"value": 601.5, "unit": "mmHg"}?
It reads {"value": 80, "unit": "mmHg"}
